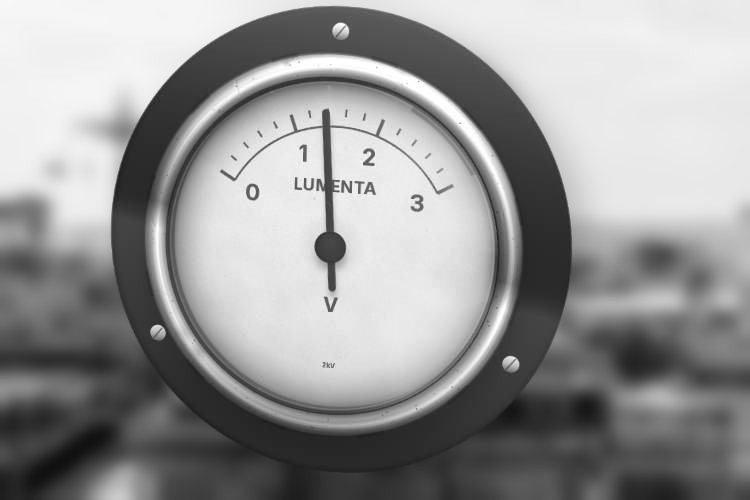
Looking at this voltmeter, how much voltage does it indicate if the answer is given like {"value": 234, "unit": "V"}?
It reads {"value": 1.4, "unit": "V"}
